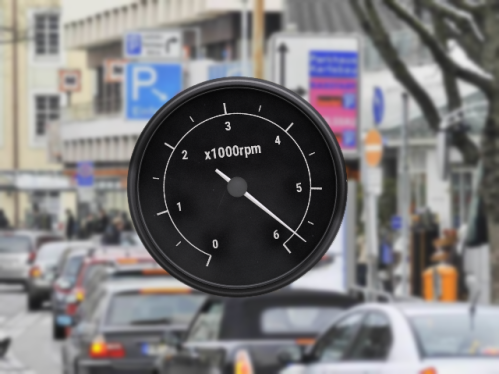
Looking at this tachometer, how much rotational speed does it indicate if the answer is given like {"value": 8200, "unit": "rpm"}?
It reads {"value": 5750, "unit": "rpm"}
